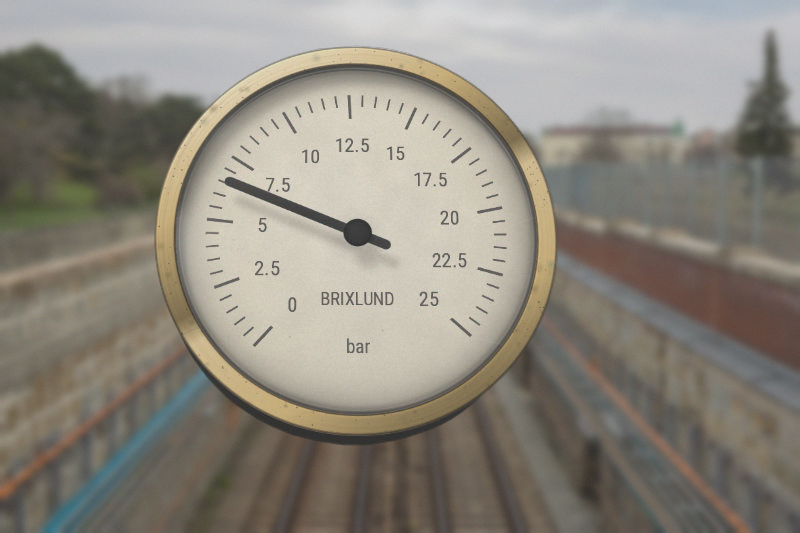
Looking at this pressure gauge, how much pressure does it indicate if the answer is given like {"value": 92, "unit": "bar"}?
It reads {"value": 6.5, "unit": "bar"}
